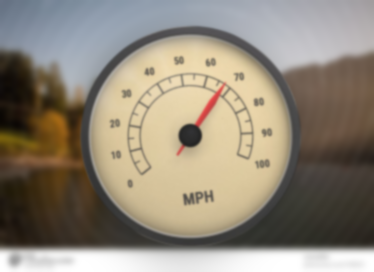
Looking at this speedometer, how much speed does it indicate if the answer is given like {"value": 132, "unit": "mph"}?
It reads {"value": 67.5, "unit": "mph"}
